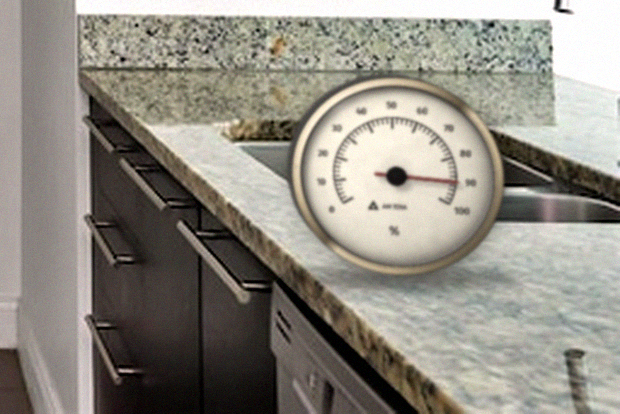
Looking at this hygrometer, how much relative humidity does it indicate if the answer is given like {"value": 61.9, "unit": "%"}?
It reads {"value": 90, "unit": "%"}
